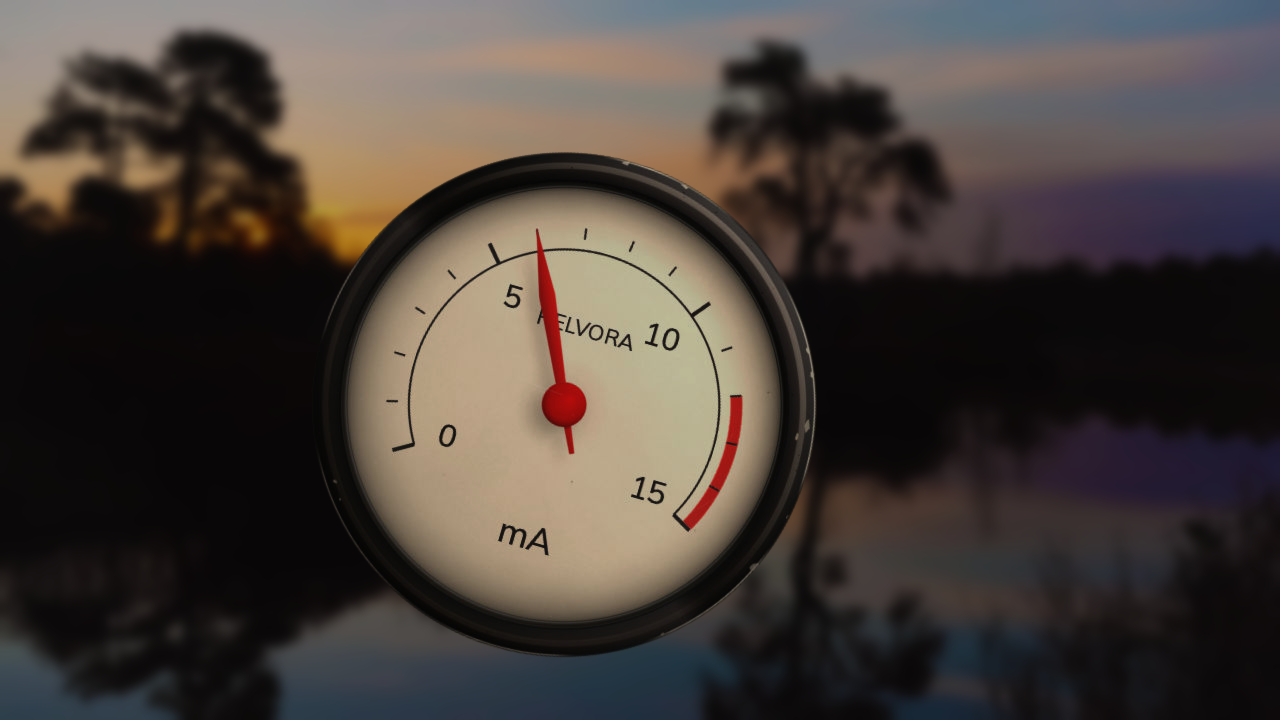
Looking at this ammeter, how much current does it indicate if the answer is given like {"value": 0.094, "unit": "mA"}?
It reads {"value": 6, "unit": "mA"}
